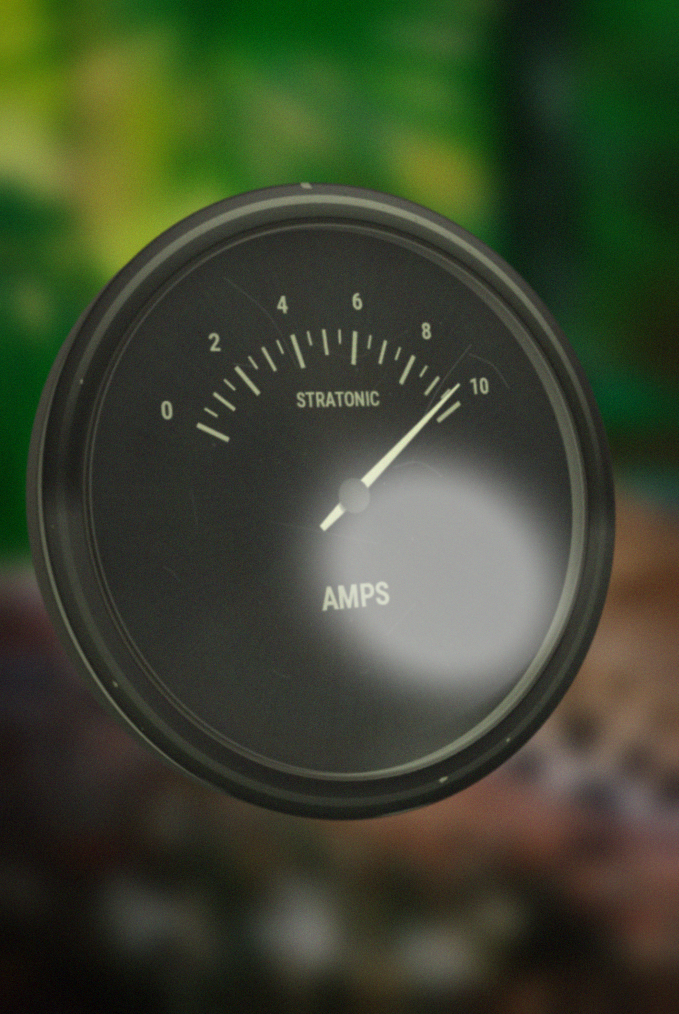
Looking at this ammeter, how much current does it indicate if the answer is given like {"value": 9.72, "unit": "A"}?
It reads {"value": 9.5, "unit": "A"}
